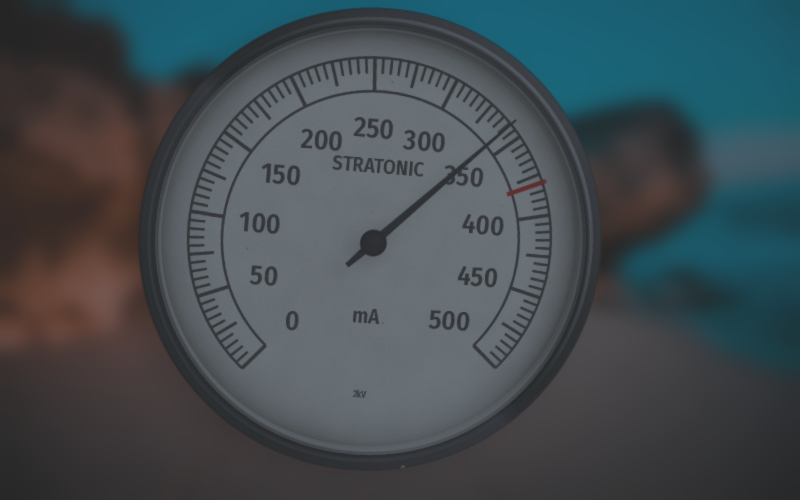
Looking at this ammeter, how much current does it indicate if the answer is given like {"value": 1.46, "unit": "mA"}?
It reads {"value": 340, "unit": "mA"}
